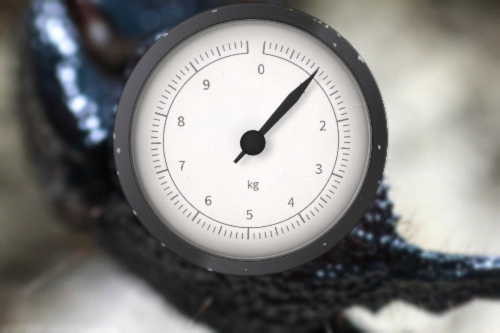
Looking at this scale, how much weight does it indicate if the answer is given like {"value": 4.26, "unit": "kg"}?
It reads {"value": 1, "unit": "kg"}
